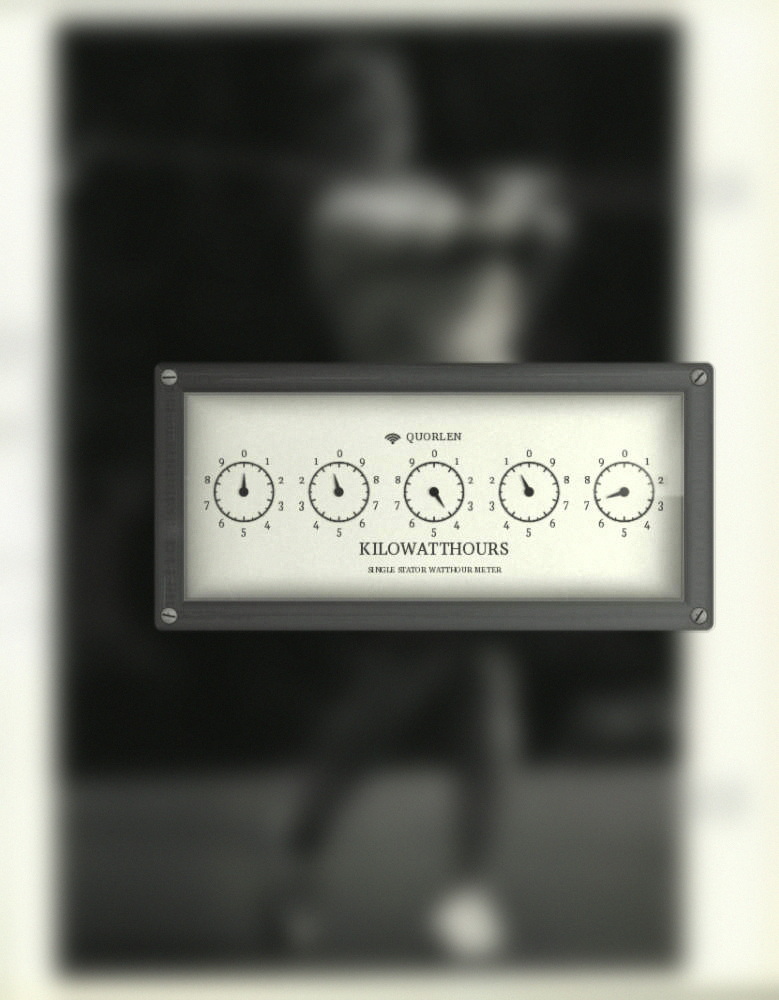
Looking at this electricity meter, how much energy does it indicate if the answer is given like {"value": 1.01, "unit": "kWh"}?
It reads {"value": 407, "unit": "kWh"}
